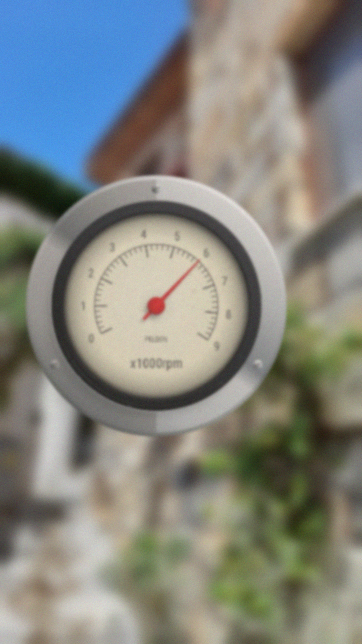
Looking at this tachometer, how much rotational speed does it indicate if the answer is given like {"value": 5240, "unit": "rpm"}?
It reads {"value": 6000, "unit": "rpm"}
